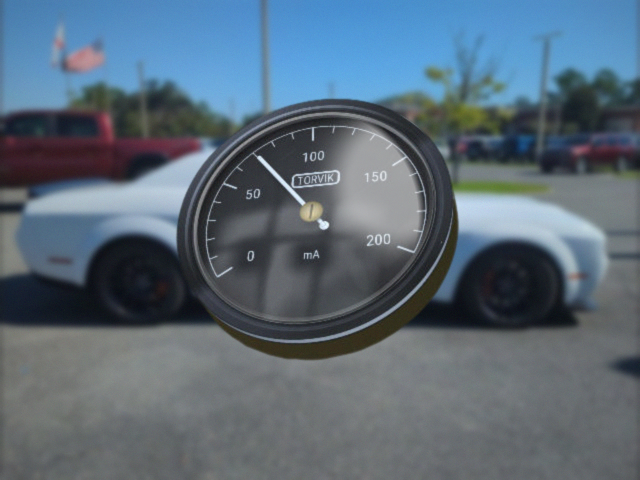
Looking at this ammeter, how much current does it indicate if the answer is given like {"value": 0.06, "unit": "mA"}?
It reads {"value": 70, "unit": "mA"}
